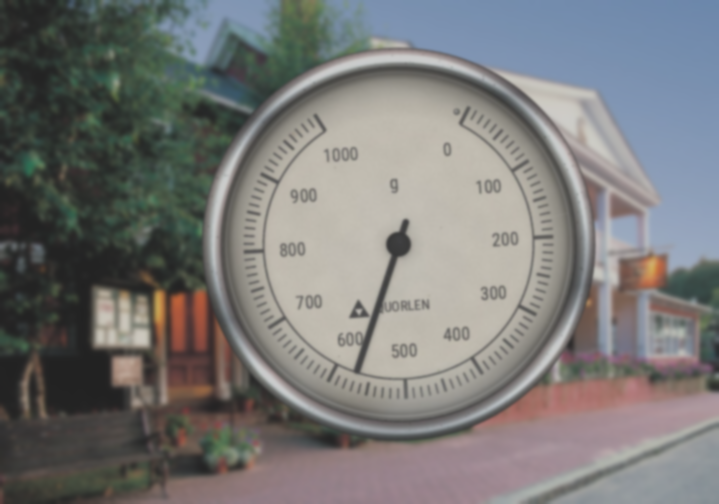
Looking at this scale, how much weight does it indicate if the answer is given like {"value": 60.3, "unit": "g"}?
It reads {"value": 570, "unit": "g"}
